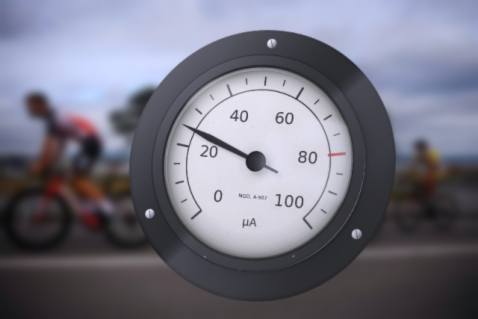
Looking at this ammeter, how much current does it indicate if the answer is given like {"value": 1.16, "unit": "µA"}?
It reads {"value": 25, "unit": "µA"}
